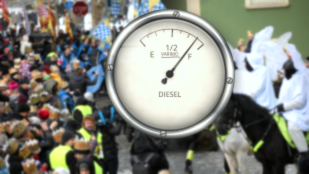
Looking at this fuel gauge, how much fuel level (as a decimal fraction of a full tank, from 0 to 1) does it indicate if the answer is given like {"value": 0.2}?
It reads {"value": 0.875}
